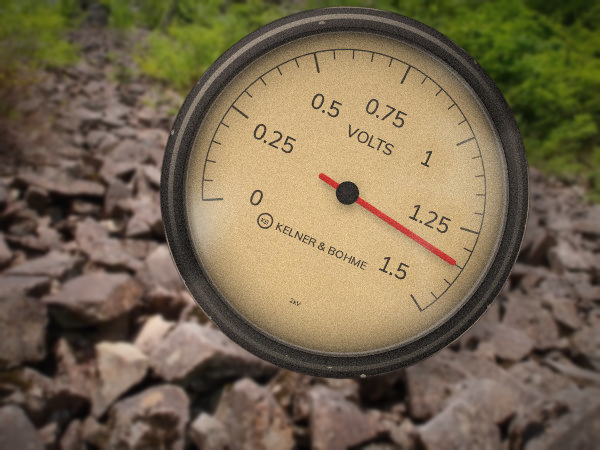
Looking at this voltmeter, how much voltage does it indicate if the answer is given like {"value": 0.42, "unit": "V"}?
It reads {"value": 1.35, "unit": "V"}
